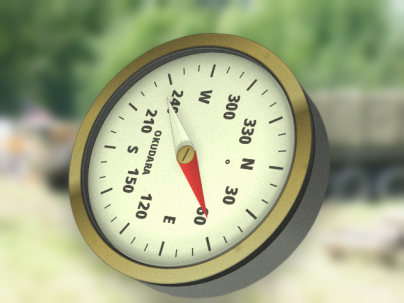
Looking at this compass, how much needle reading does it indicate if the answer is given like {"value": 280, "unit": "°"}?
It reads {"value": 55, "unit": "°"}
